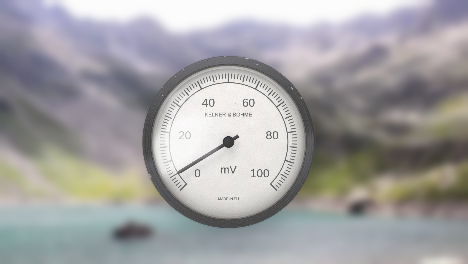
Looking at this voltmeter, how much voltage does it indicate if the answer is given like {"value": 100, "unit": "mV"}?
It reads {"value": 5, "unit": "mV"}
